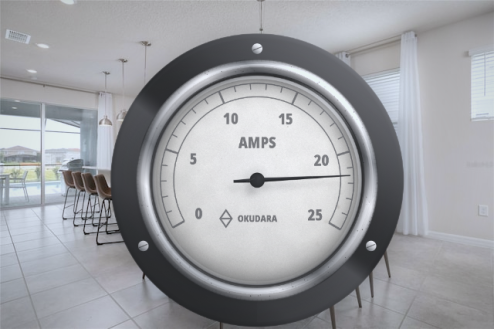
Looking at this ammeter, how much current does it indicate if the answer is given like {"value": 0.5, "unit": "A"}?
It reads {"value": 21.5, "unit": "A"}
